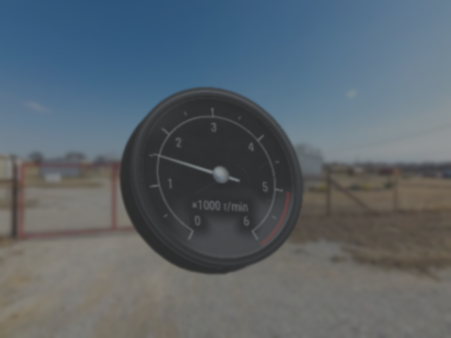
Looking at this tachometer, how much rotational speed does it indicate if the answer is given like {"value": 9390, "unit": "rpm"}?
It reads {"value": 1500, "unit": "rpm"}
